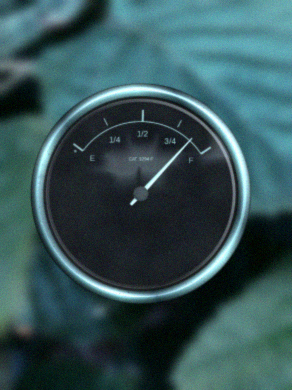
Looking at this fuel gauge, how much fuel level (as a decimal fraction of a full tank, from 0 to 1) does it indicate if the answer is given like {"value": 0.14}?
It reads {"value": 0.875}
